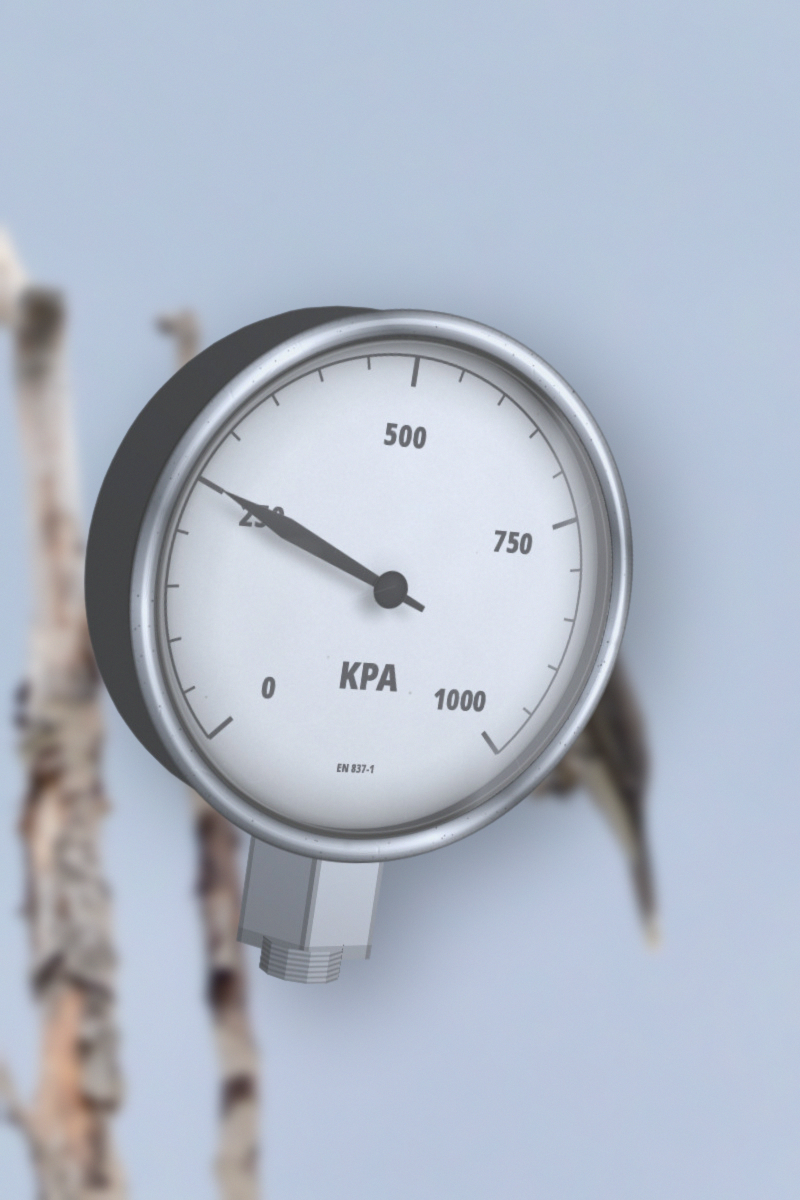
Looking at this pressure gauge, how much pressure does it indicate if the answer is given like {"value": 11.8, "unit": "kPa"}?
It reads {"value": 250, "unit": "kPa"}
